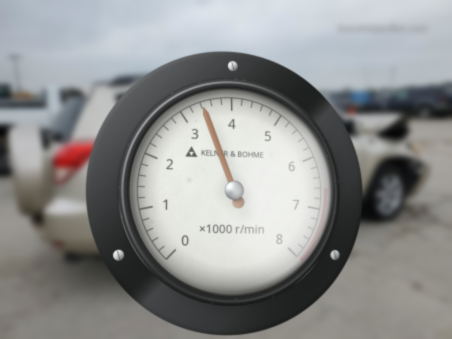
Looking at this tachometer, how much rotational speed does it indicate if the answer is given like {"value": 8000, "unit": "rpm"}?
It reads {"value": 3400, "unit": "rpm"}
